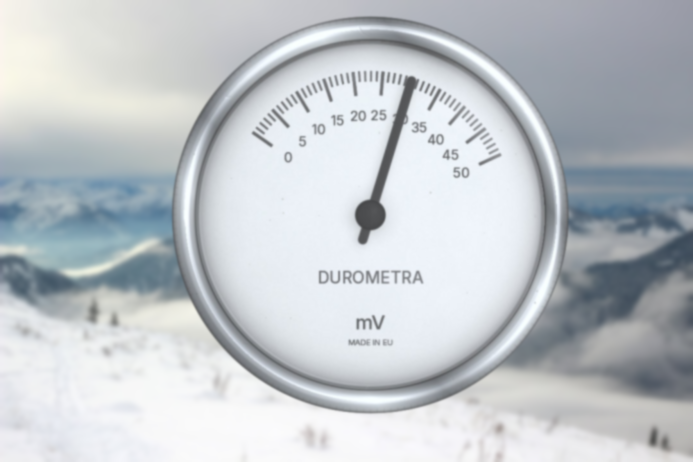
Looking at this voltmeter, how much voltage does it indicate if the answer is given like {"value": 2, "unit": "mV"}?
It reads {"value": 30, "unit": "mV"}
